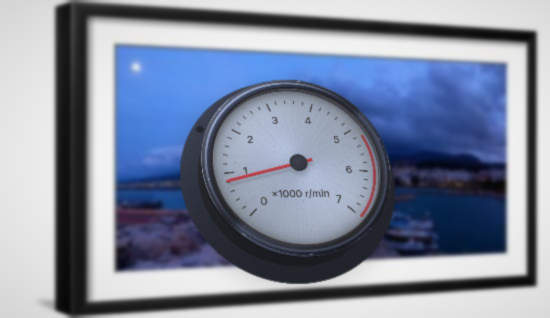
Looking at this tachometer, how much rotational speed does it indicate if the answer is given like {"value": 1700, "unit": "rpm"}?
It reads {"value": 800, "unit": "rpm"}
